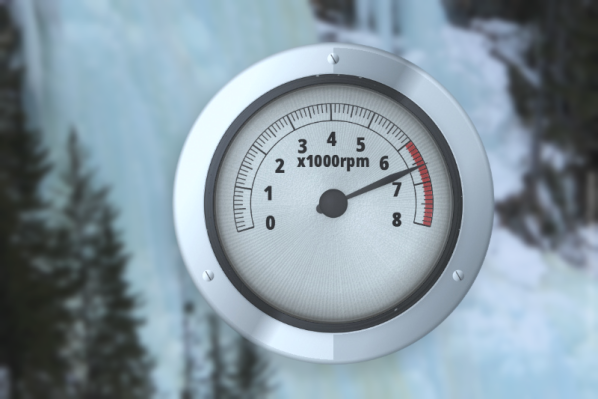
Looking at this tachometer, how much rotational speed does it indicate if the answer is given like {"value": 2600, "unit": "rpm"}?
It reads {"value": 6600, "unit": "rpm"}
